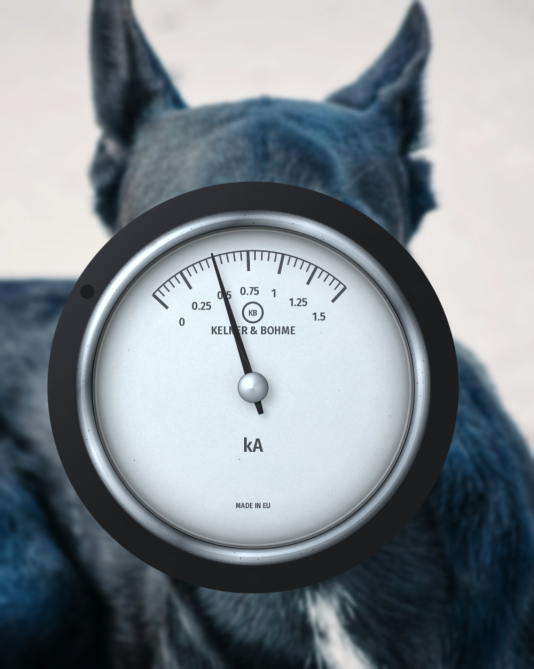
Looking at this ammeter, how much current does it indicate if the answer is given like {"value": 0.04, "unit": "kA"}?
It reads {"value": 0.5, "unit": "kA"}
